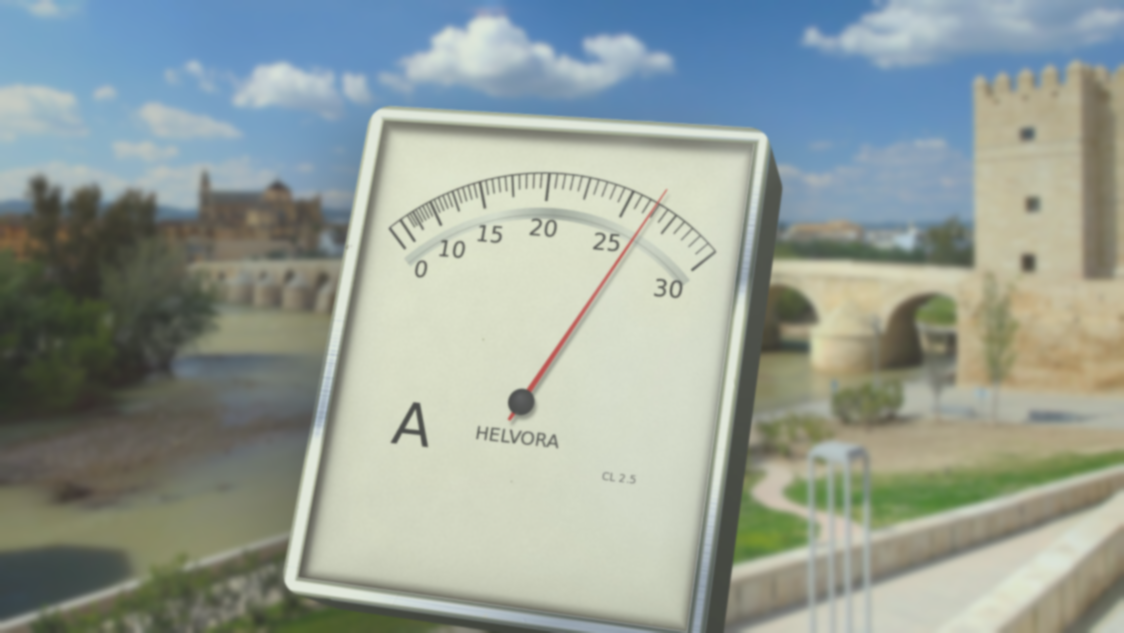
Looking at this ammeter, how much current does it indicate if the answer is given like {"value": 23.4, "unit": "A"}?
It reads {"value": 26.5, "unit": "A"}
